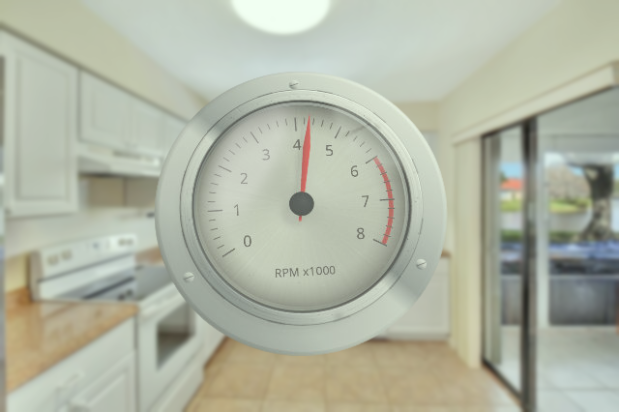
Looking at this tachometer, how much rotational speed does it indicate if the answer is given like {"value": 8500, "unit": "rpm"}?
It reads {"value": 4300, "unit": "rpm"}
